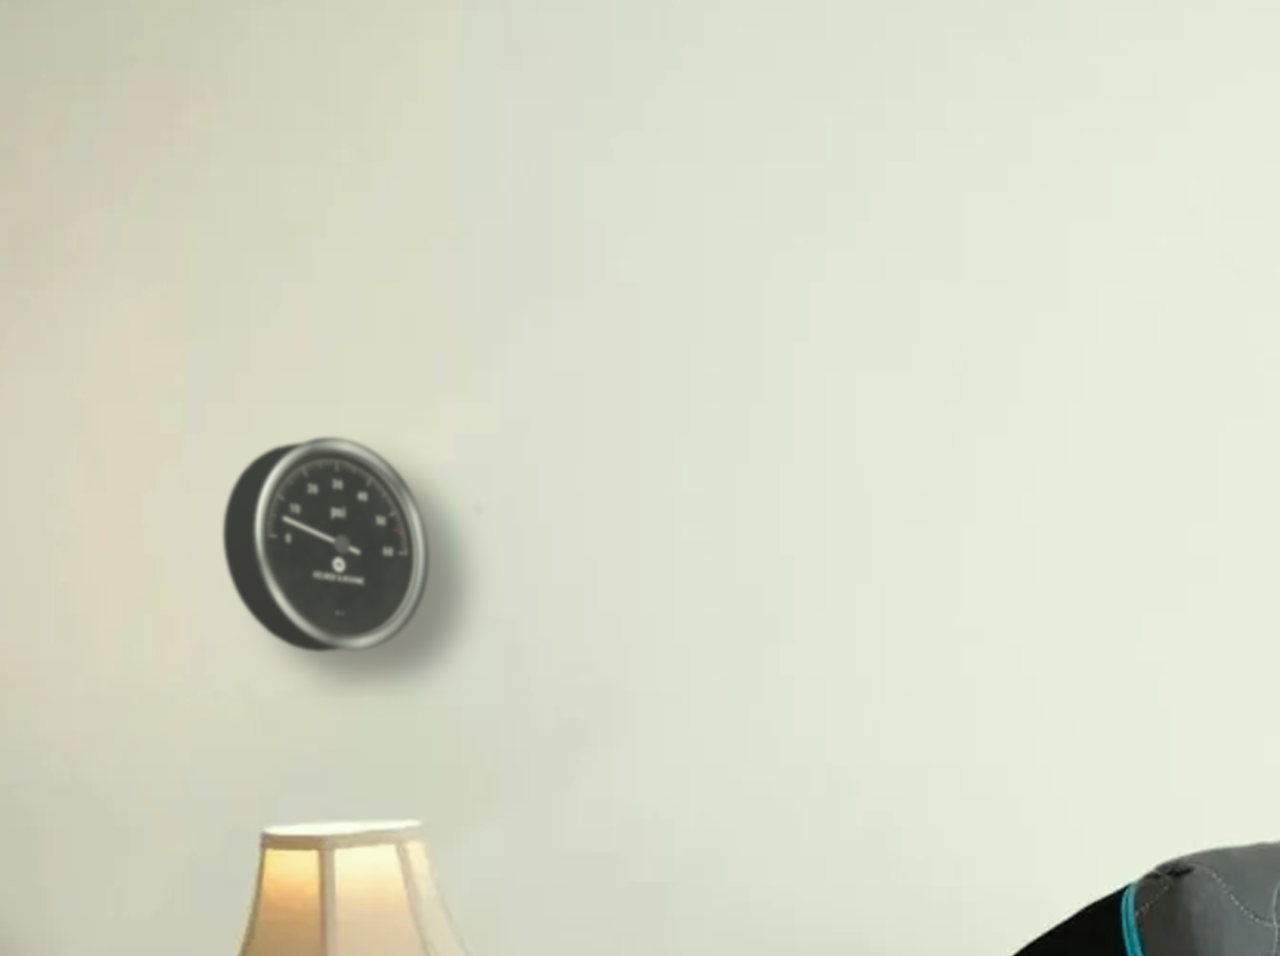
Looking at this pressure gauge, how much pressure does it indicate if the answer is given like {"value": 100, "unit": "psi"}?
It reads {"value": 5, "unit": "psi"}
